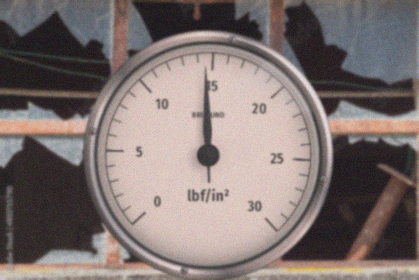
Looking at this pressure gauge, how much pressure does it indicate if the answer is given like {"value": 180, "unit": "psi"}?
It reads {"value": 14.5, "unit": "psi"}
